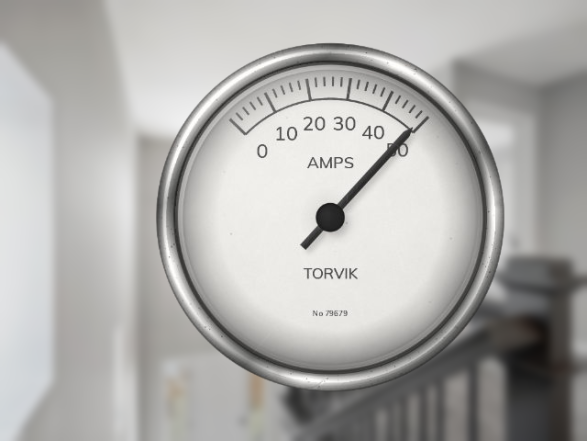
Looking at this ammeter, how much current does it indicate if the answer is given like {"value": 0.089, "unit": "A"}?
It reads {"value": 49, "unit": "A"}
